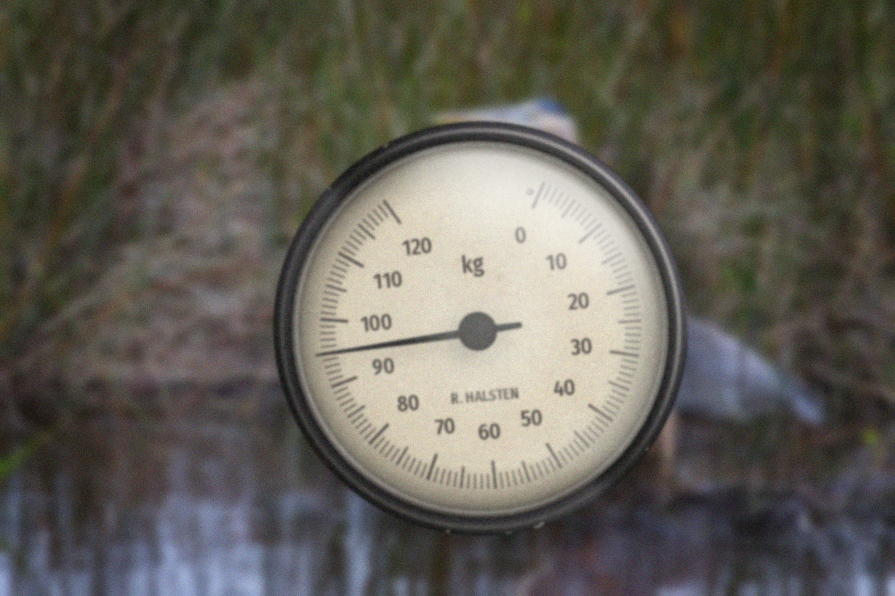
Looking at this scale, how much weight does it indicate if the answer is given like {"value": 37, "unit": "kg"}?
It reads {"value": 95, "unit": "kg"}
